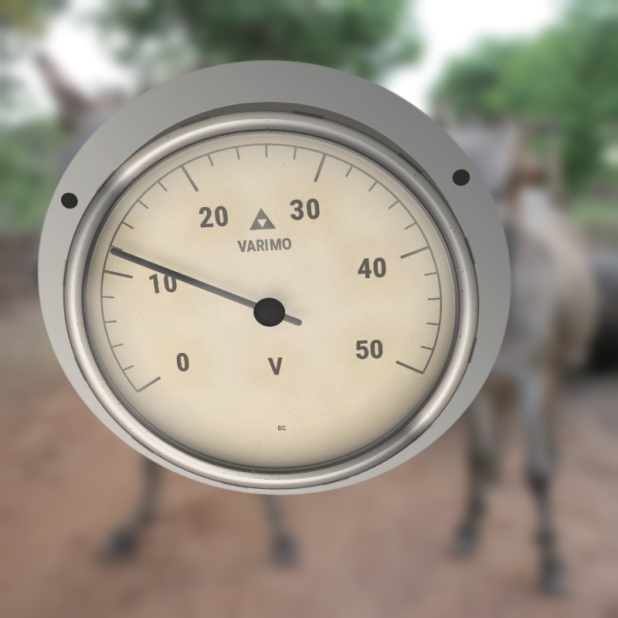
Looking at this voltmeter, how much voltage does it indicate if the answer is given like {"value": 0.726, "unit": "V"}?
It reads {"value": 12, "unit": "V"}
